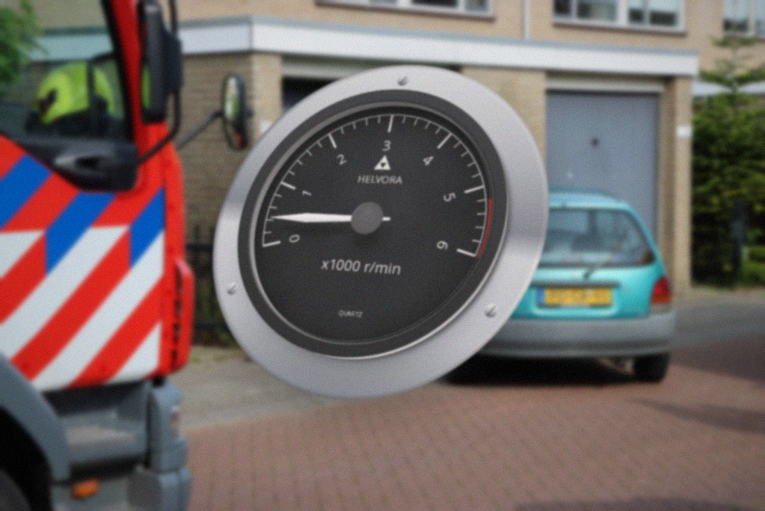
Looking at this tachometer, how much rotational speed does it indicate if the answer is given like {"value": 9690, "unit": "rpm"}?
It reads {"value": 400, "unit": "rpm"}
